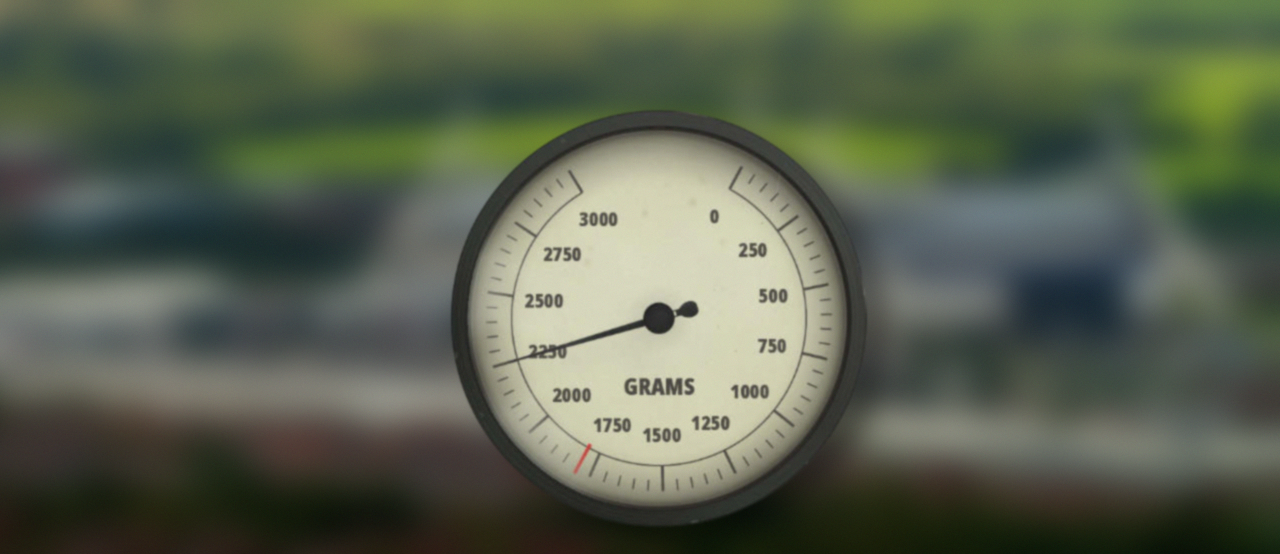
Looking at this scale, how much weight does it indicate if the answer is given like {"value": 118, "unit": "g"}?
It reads {"value": 2250, "unit": "g"}
